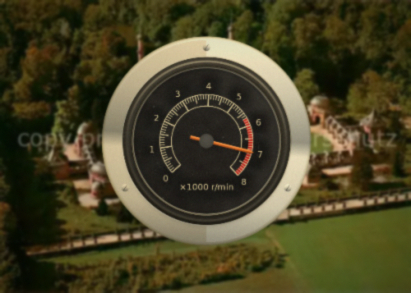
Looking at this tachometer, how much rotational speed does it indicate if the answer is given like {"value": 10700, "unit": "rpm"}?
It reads {"value": 7000, "unit": "rpm"}
